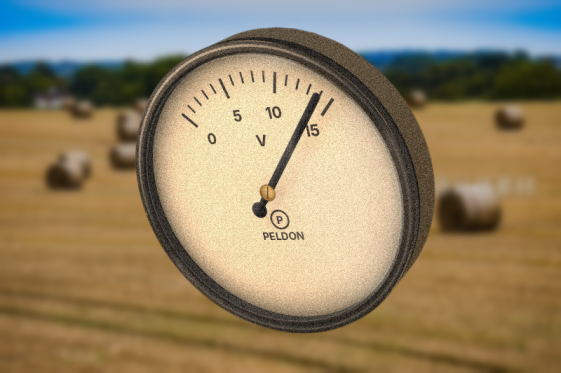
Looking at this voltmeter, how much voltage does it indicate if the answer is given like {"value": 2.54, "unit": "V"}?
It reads {"value": 14, "unit": "V"}
